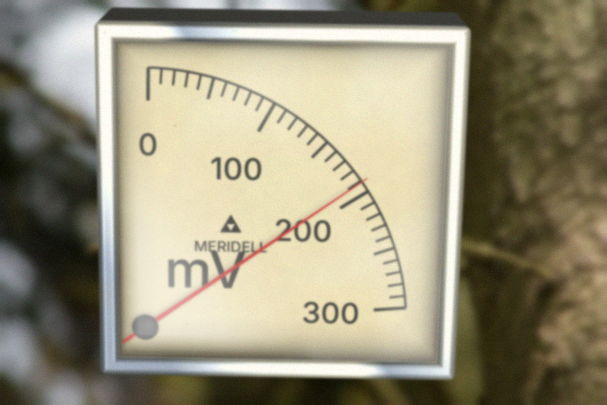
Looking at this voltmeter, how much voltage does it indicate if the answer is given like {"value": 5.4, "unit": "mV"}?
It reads {"value": 190, "unit": "mV"}
